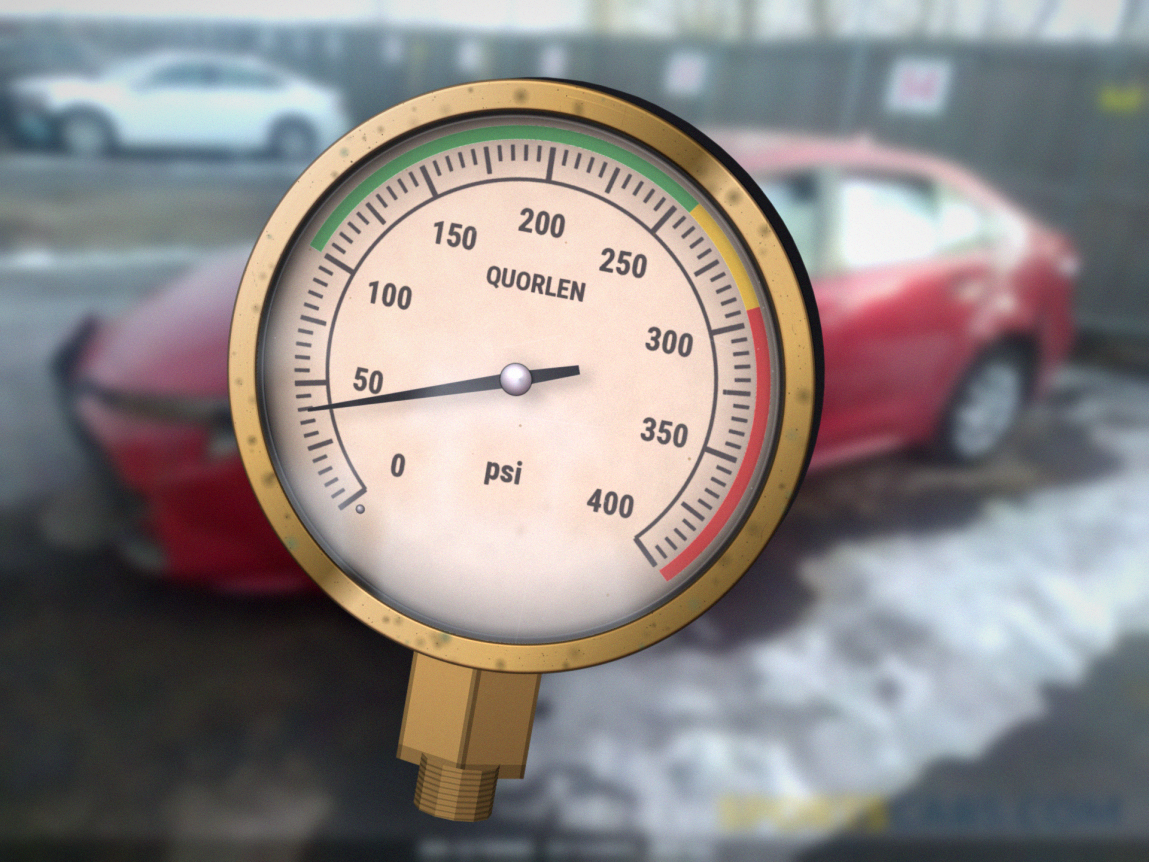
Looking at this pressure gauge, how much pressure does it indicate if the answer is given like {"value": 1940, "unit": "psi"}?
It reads {"value": 40, "unit": "psi"}
